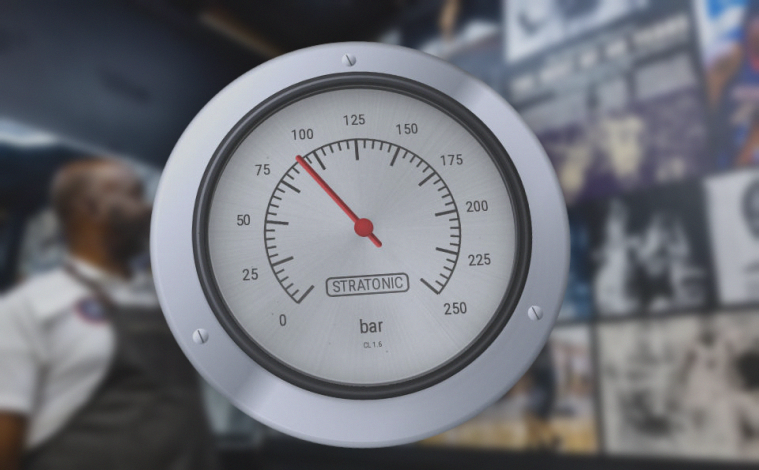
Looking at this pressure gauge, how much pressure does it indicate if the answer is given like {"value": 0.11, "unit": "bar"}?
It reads {"value": 90, "unit": "bar"}
